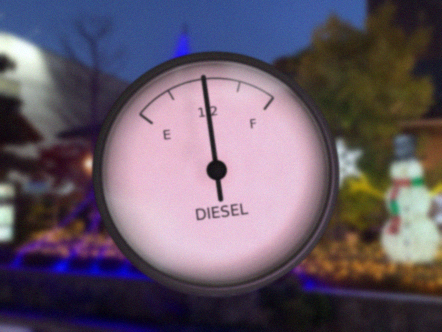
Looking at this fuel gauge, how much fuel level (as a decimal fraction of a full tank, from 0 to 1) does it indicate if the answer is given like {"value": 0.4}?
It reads {"value": 0.5}
